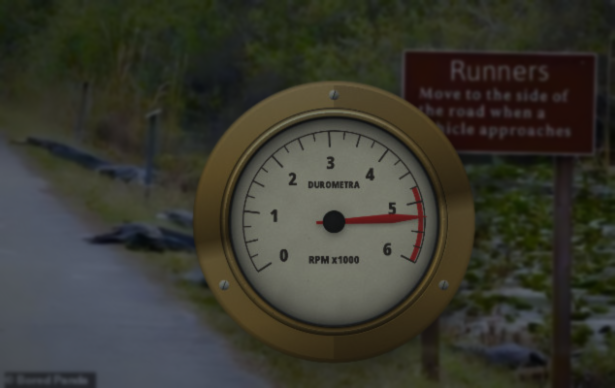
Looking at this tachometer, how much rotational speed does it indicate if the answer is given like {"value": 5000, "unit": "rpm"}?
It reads {"value": 5250, "unit": "rpm"}
